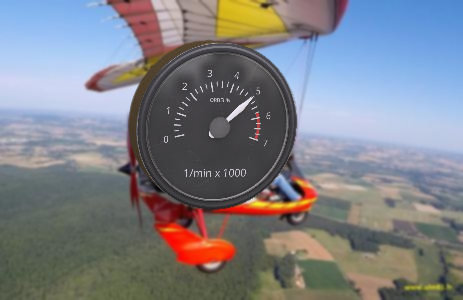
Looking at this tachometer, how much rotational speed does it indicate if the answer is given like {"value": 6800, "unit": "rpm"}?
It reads {"value": 5000, "unit": "rpm"}
